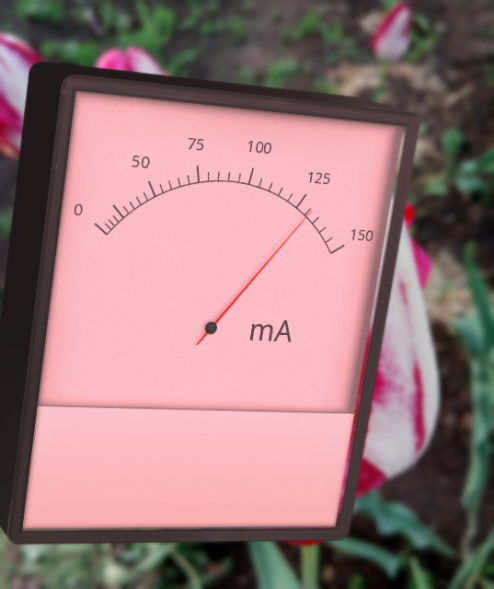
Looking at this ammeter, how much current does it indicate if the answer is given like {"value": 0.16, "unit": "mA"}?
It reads {"value": 130, "unit": "mA"}
